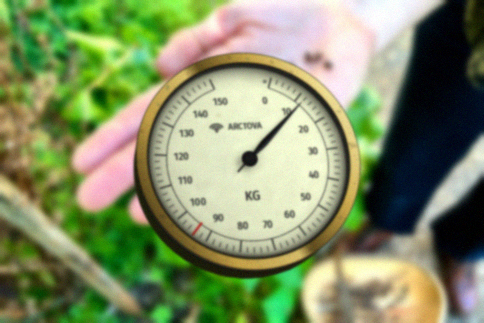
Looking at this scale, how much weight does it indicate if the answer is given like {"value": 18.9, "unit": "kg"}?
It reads {"value": 12, "unit": "kg"}
